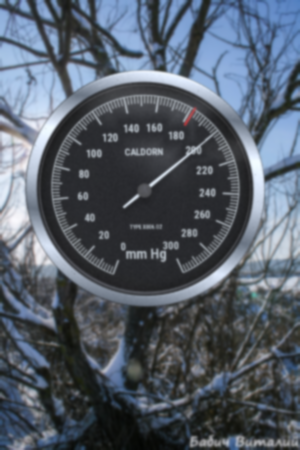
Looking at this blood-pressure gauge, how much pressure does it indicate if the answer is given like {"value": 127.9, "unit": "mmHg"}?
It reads {"value": 200, "unit": "mmHg"}
